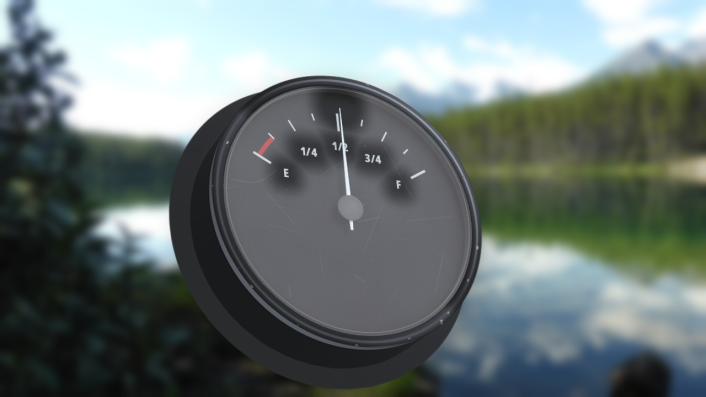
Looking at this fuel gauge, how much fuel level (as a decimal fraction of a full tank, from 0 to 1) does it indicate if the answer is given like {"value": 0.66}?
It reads {"value": 0.5}
